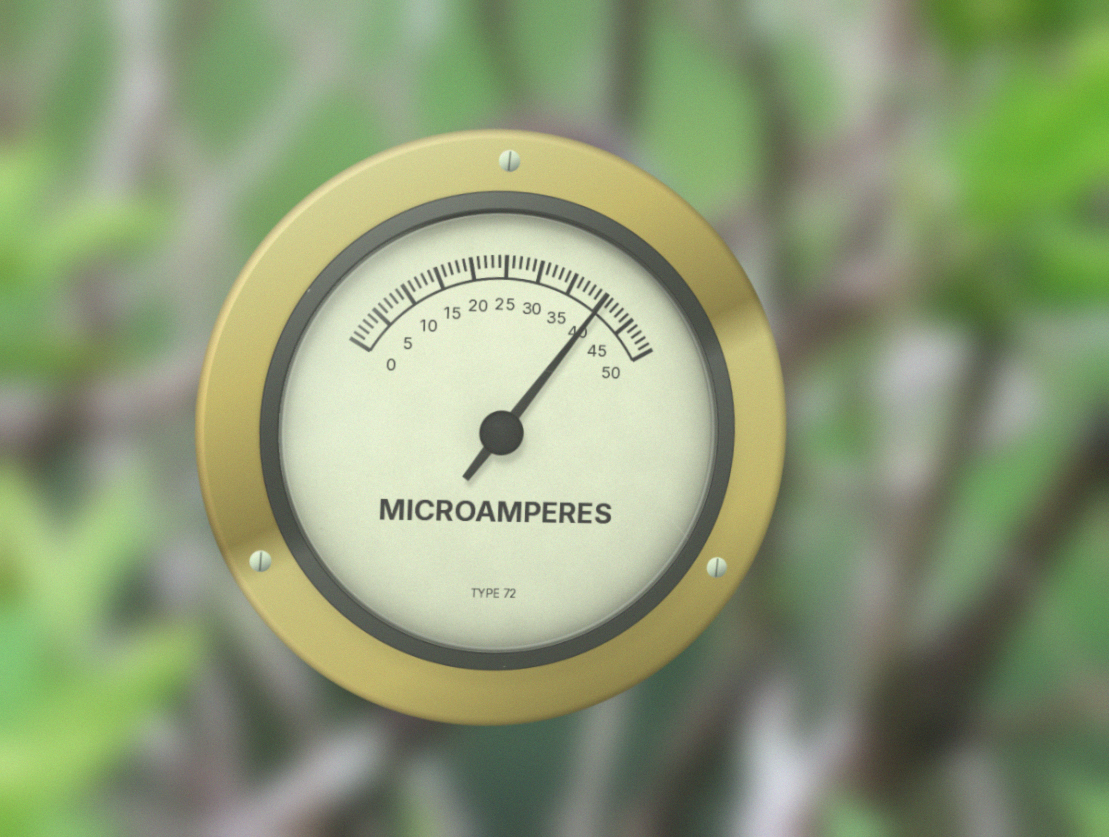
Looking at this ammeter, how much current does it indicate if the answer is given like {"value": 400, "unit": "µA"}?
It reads {"value": 40, "unit": "µA"}
